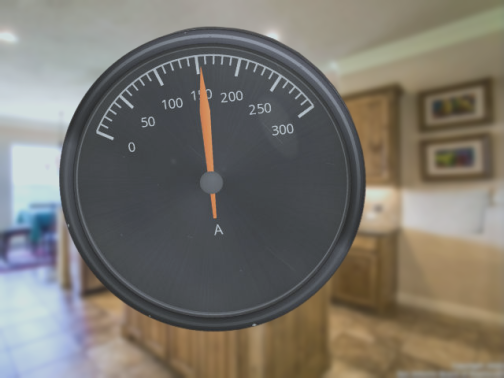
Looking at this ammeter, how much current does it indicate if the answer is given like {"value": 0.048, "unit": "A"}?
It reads {"value": 155, "unit": "A"}
